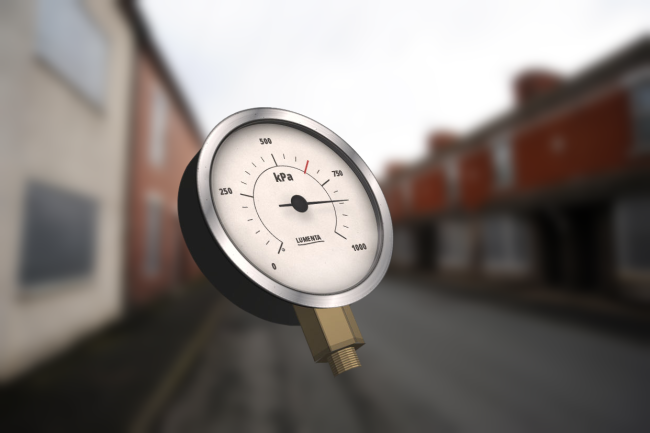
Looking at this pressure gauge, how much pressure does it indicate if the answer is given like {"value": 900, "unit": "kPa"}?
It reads {"value": 850, "unit": "kPa"}
